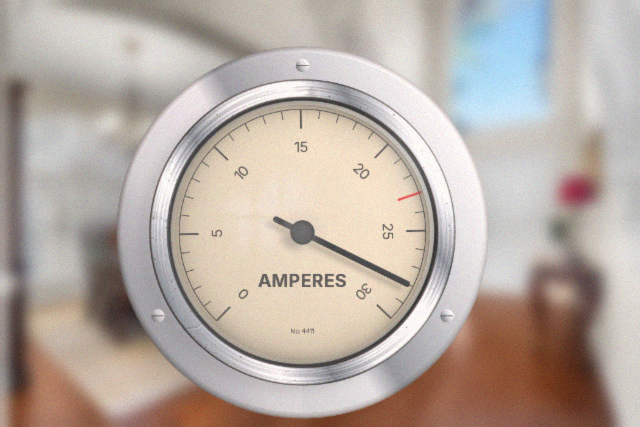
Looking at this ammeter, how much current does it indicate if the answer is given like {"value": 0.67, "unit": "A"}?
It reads {"value": 28, "unit": "A"}
